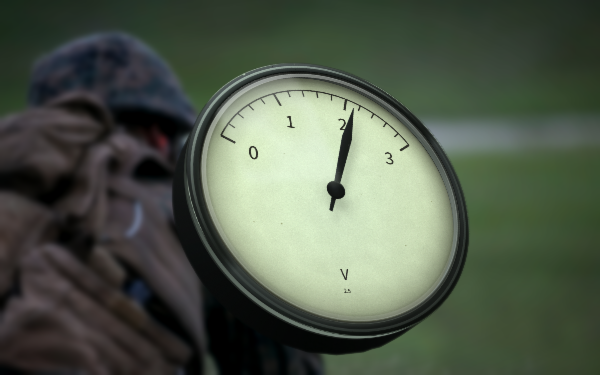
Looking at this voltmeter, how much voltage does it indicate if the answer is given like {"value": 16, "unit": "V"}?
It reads {"value": 2.1, "unit": "V"}
